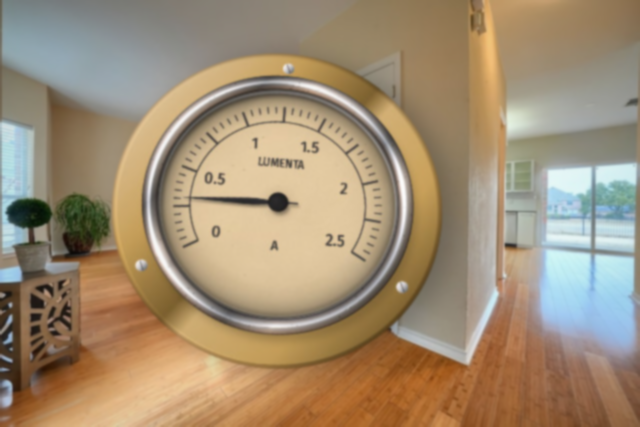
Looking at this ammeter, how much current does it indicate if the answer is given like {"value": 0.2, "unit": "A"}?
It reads {"value": 0.3, "unit": "A"}
